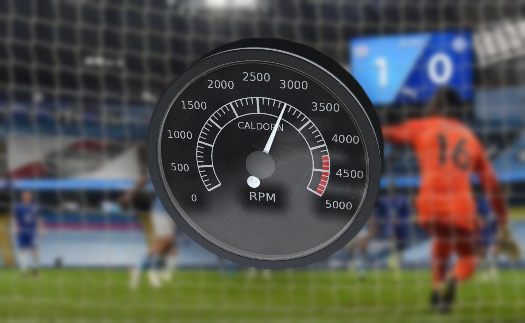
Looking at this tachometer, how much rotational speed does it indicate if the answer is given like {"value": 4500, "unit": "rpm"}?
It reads {"value": 3000, "unit": "rpm"}
